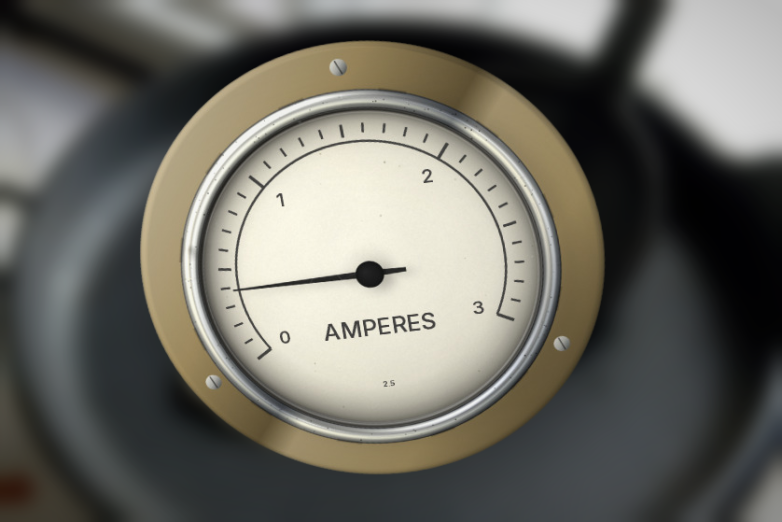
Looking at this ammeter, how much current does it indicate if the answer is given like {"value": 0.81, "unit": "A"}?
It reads {"value": 0.4, "unit": "A"}
